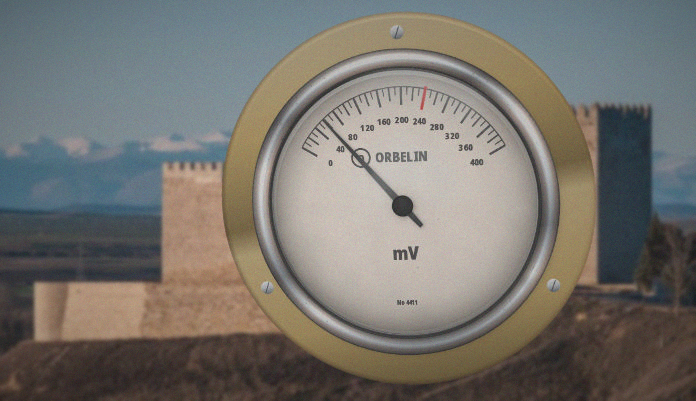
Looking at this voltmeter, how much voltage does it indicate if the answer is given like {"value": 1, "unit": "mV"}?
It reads {"value": 60, "unit": "mV"}
